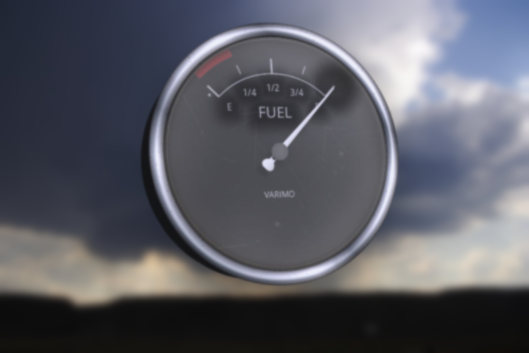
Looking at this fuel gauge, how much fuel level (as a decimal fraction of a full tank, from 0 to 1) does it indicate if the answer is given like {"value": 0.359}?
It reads {"value": 1}
